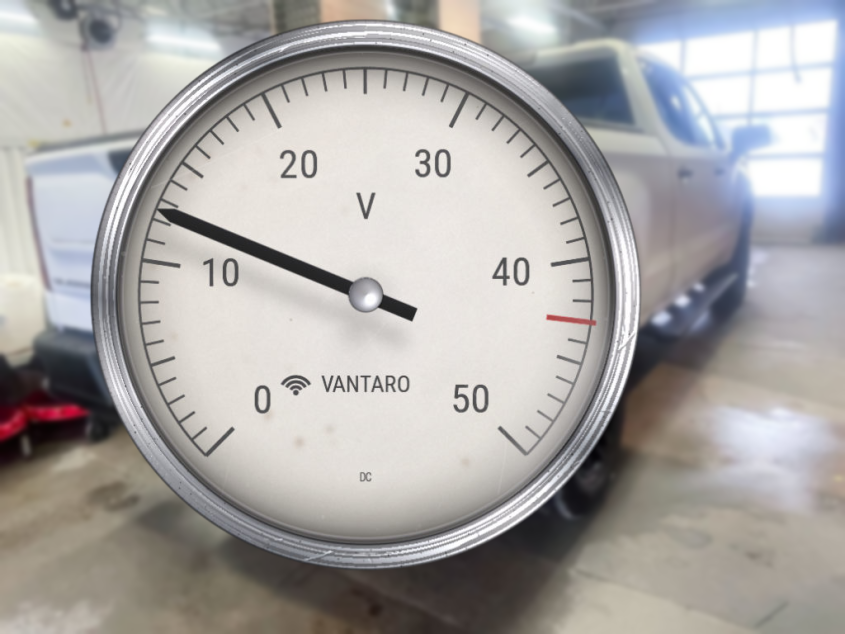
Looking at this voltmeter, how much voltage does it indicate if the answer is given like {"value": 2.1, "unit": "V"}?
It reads {"value": 12.5, "unit": "V"}
